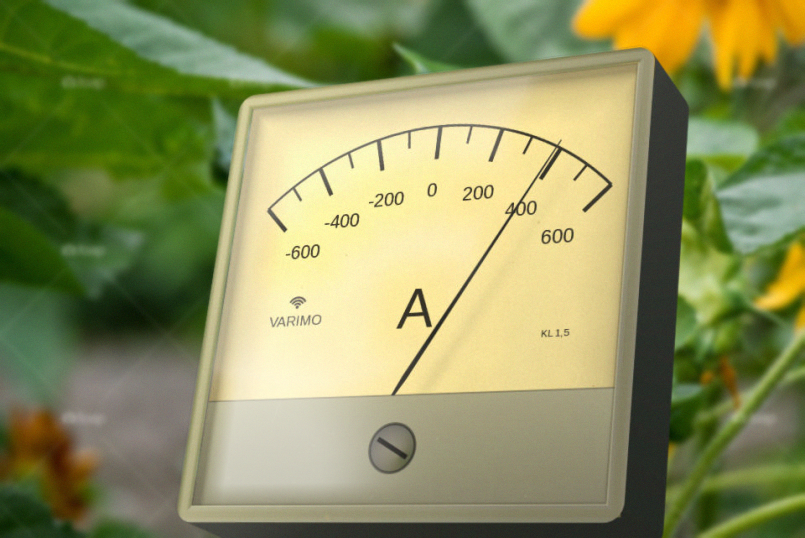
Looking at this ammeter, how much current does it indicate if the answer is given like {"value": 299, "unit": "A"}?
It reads {"value": 400, "unit": "A"}
